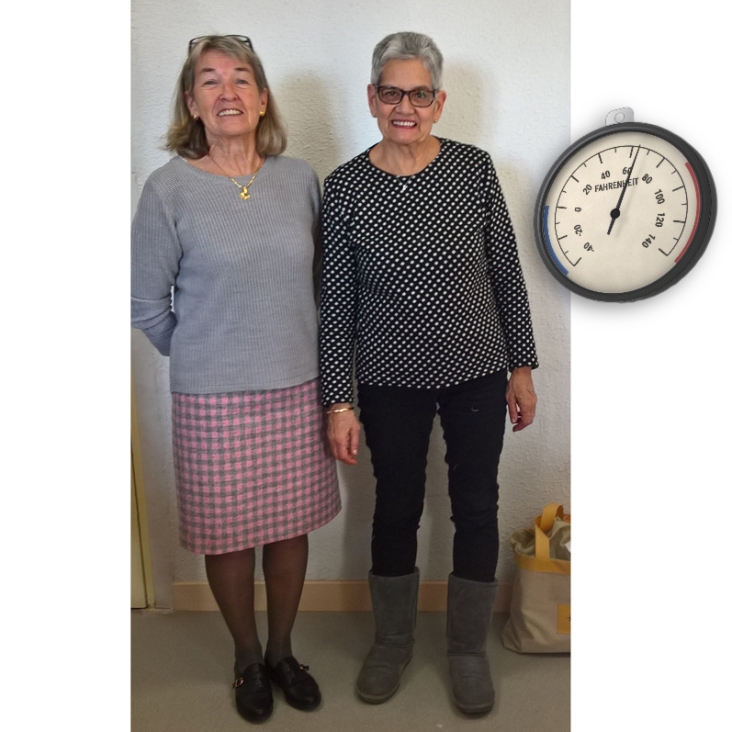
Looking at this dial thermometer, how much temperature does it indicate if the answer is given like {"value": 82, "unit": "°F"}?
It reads {"value": 65, "unit": "°F"}
